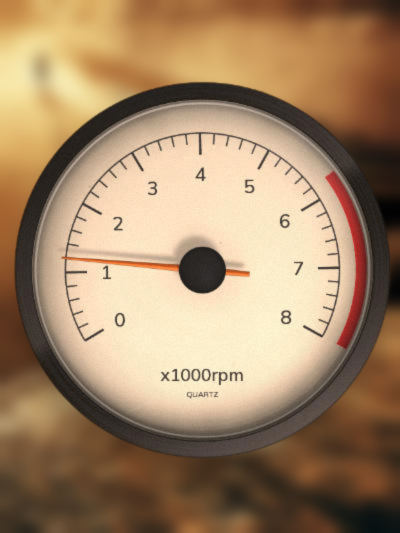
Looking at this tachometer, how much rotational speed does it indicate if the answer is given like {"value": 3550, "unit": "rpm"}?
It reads {"value": 1200, "unit": "rpm"}
